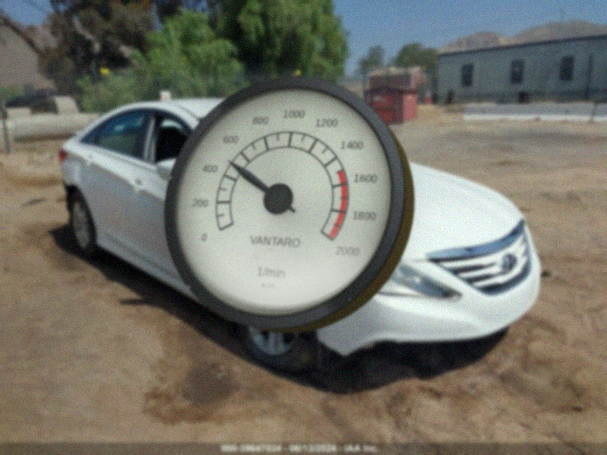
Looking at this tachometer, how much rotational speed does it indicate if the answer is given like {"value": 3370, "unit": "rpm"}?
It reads {"value": 500, "unit": "rpm"}
